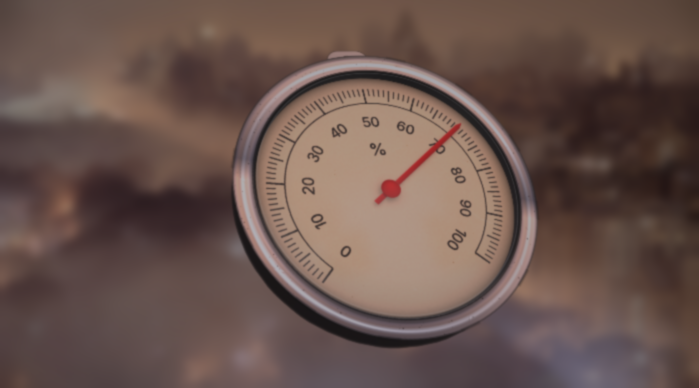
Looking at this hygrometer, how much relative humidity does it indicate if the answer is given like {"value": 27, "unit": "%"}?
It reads {"value": 70, "unit": "%"}
